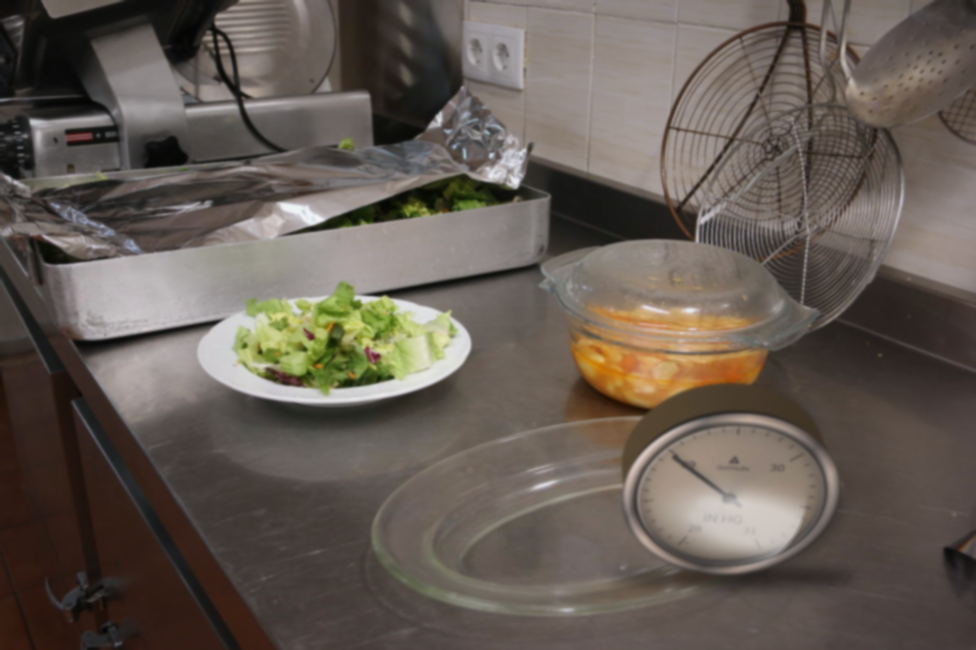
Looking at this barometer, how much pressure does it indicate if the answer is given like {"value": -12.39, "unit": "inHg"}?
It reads {"value": 29, "unit": "inHg"}
